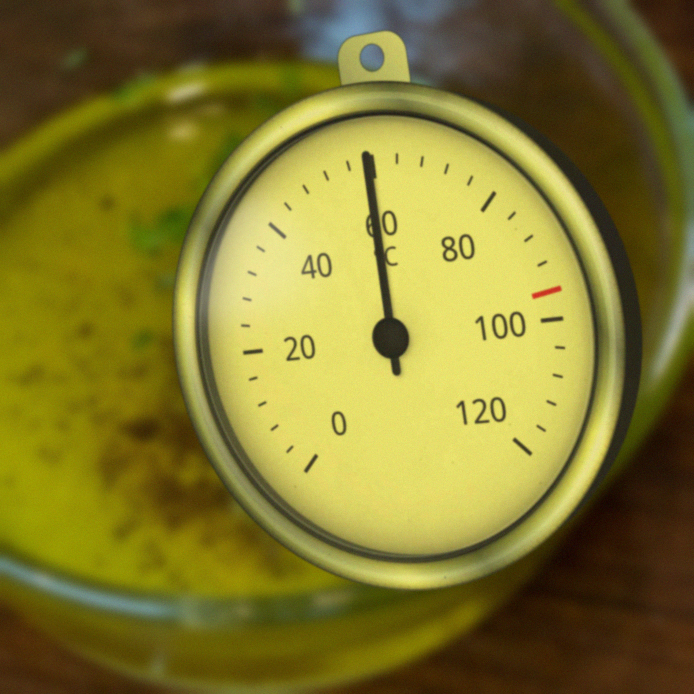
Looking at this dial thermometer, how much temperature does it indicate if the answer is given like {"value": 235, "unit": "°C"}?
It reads {"value": 60, "unit": "°C"}
